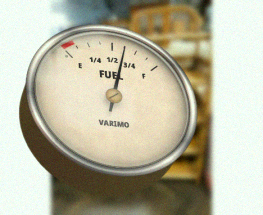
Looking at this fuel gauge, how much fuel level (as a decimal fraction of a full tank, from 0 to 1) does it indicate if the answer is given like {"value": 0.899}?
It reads {"value": 0.625}
